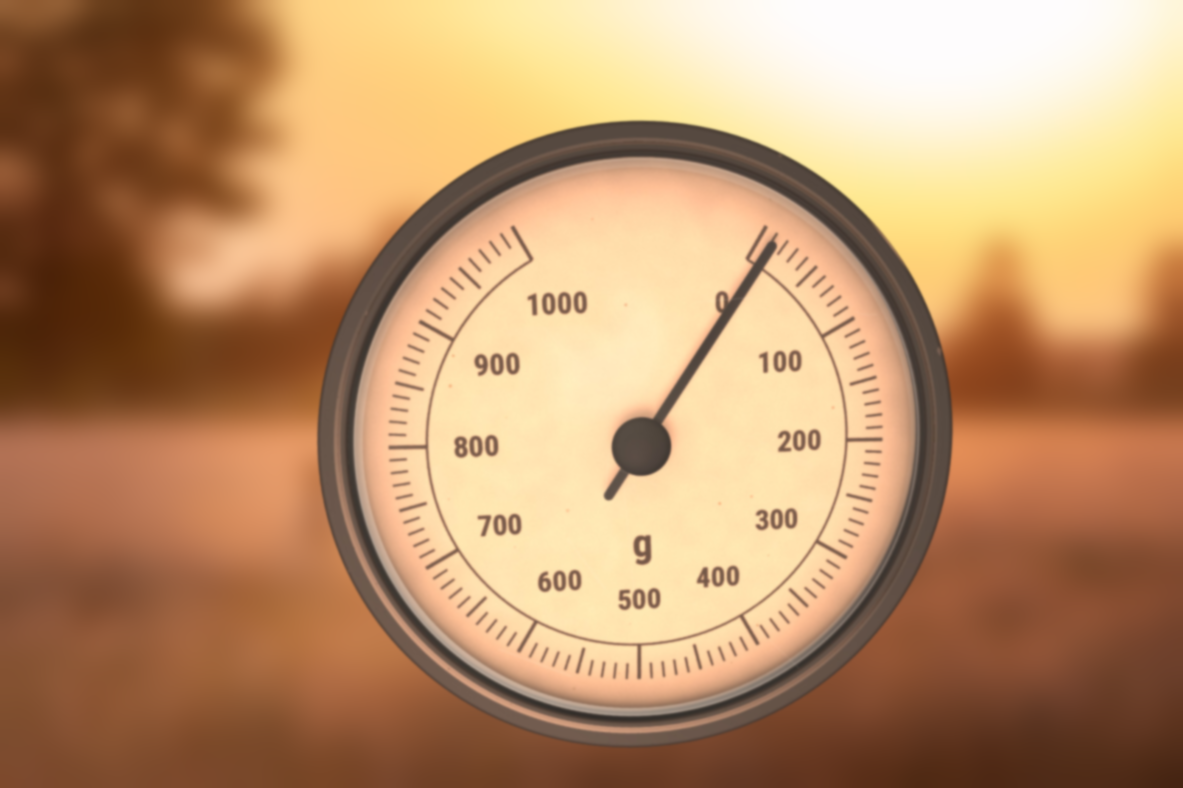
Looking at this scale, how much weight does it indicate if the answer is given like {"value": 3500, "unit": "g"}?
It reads {"value": 10, "unit": "g"}
